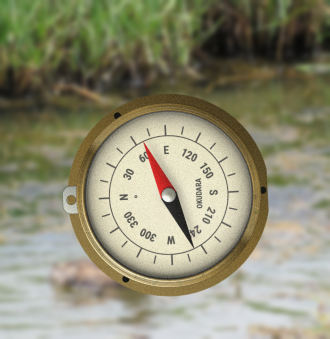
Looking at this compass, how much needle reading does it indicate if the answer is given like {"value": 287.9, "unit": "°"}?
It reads {"value": 67.5, "unit": "°"}
